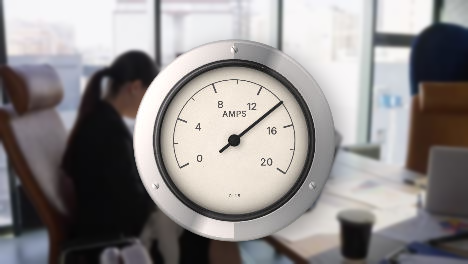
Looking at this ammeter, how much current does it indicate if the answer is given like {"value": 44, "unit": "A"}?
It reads {"value": 14, "unit": "A"}
